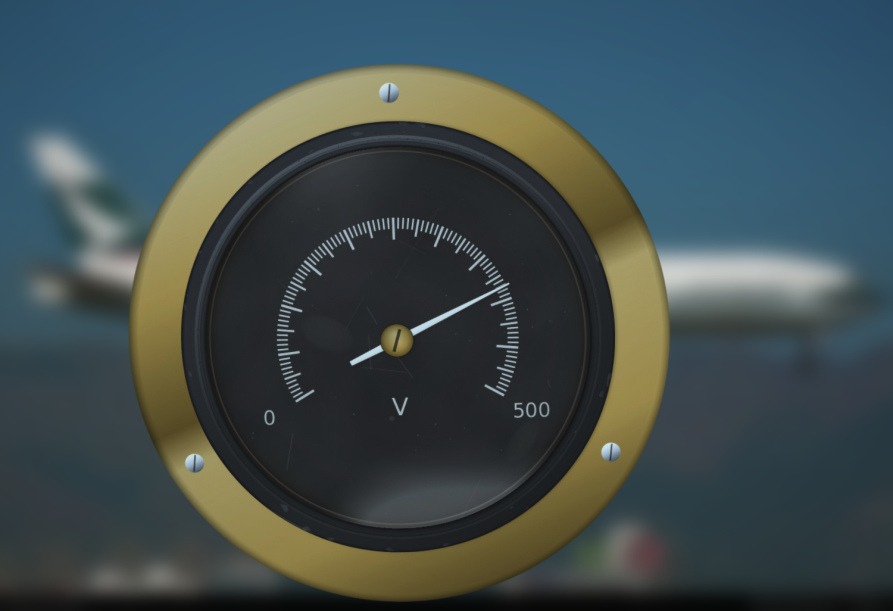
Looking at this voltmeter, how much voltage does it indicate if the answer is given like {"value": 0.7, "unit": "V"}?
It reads {"value": 385, "unit": "V"}
